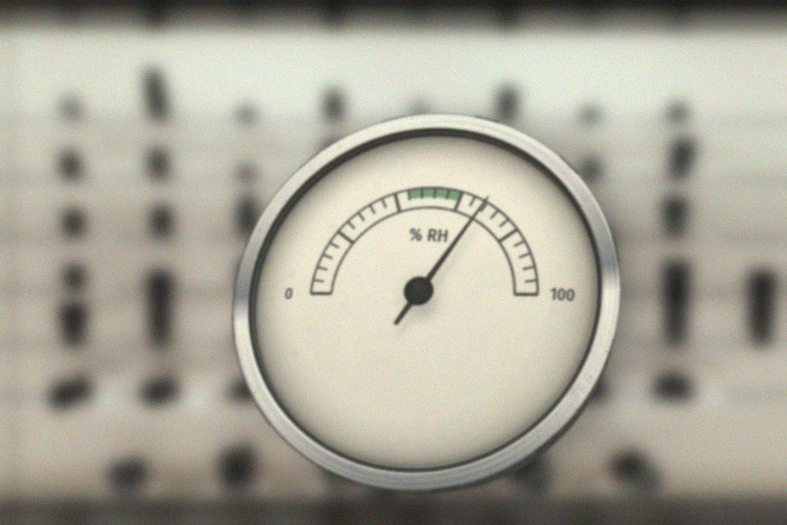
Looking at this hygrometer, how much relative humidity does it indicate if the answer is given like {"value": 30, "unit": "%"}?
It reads {"value": 68, "unit": "%"}
